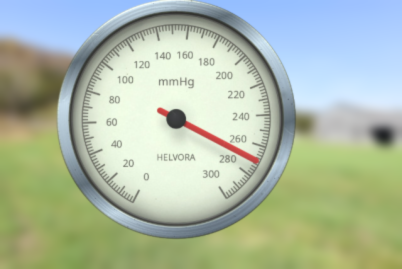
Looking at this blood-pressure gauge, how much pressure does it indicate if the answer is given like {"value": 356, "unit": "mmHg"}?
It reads {"value": 270, "unit": "mmHg"}
